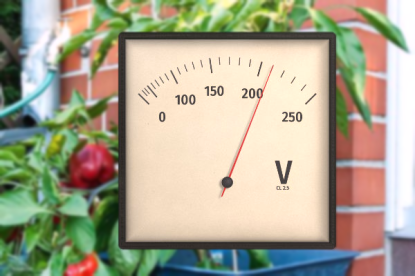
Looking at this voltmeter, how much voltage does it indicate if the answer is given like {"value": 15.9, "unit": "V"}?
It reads {"value": 210, "unit": "V"}
